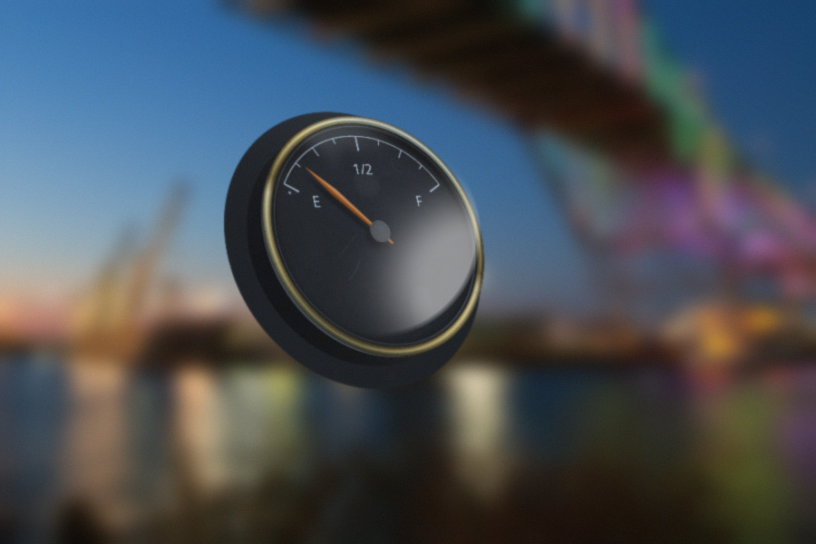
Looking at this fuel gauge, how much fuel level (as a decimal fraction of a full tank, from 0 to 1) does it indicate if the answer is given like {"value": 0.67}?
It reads {"value": 0.125}
